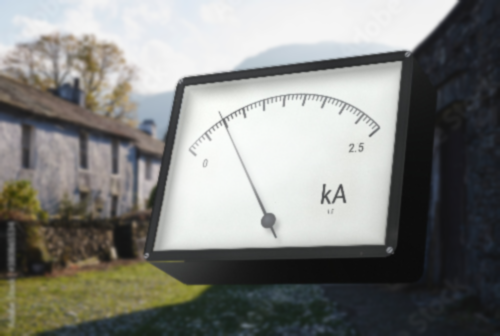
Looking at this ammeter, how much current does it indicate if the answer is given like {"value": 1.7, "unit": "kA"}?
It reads {"value": 0.5, "unit": "kA"}
